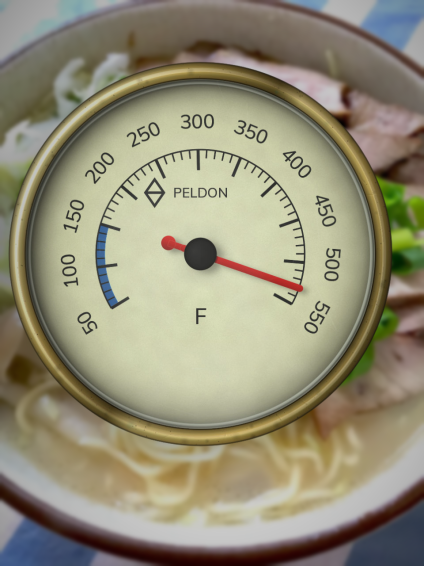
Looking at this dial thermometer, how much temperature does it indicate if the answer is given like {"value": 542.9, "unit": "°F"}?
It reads {"value": 530, "unit": "°F"}
